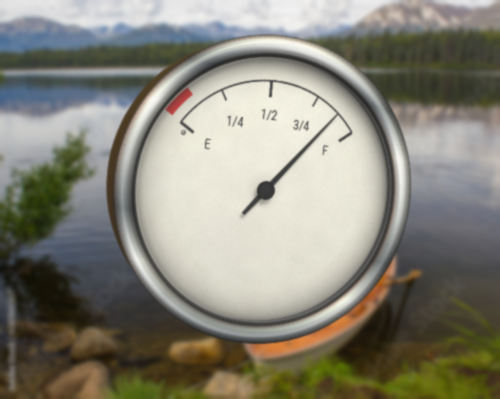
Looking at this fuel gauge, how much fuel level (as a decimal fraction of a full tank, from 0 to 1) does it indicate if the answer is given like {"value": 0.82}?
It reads {"value": 0.875}
